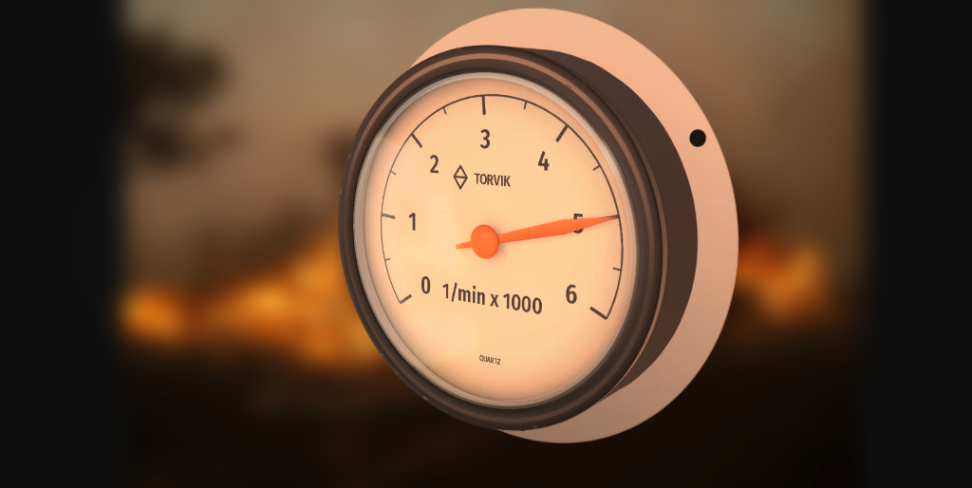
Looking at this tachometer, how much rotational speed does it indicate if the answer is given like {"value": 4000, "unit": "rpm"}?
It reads {"value": 5000, "unit": "rpm"}
